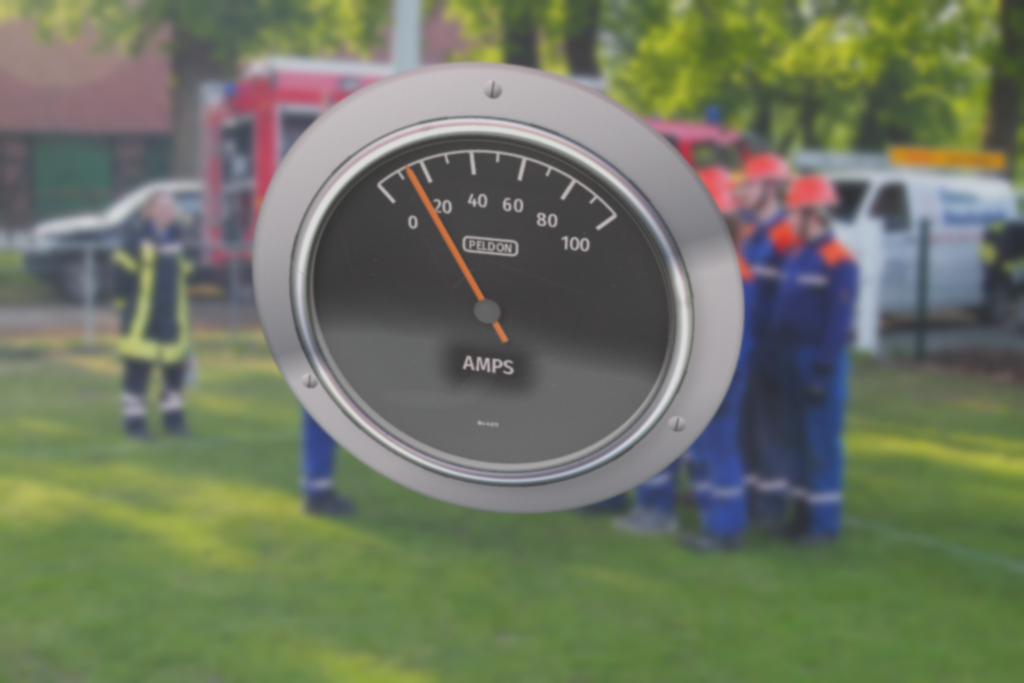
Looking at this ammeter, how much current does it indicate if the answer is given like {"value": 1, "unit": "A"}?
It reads {"value": 15, "unit": "A"}
